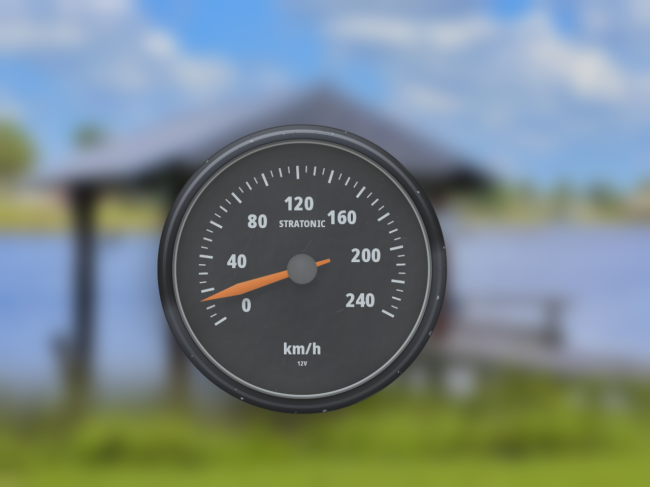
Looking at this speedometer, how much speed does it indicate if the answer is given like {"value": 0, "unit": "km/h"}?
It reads {"value": 15, "unit": "km/h"}
